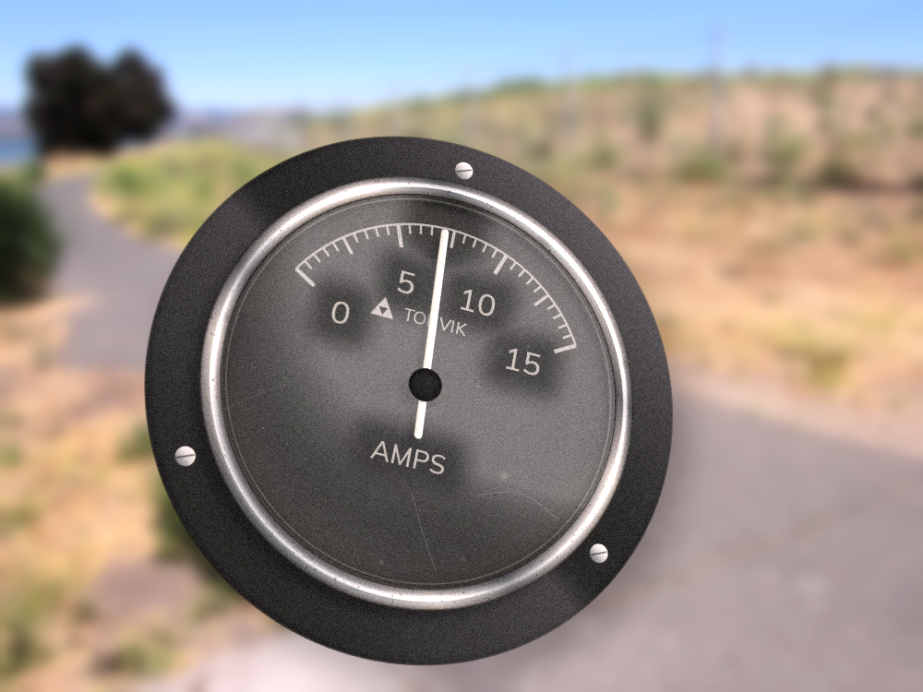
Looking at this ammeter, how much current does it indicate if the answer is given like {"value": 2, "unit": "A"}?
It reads {"value": 7, "unit": "A"}
